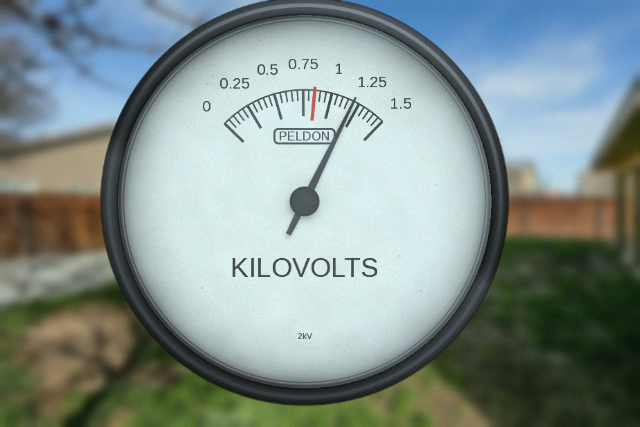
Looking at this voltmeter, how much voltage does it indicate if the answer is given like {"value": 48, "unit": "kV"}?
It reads {"value": 1.2, "unit": "kV"}
